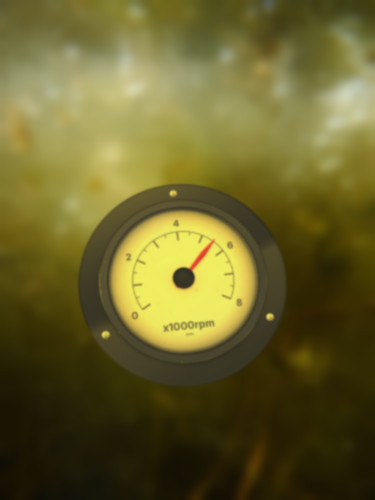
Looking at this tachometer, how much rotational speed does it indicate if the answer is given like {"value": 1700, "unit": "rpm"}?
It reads {"value": 5500, "unit": "rpm"}
